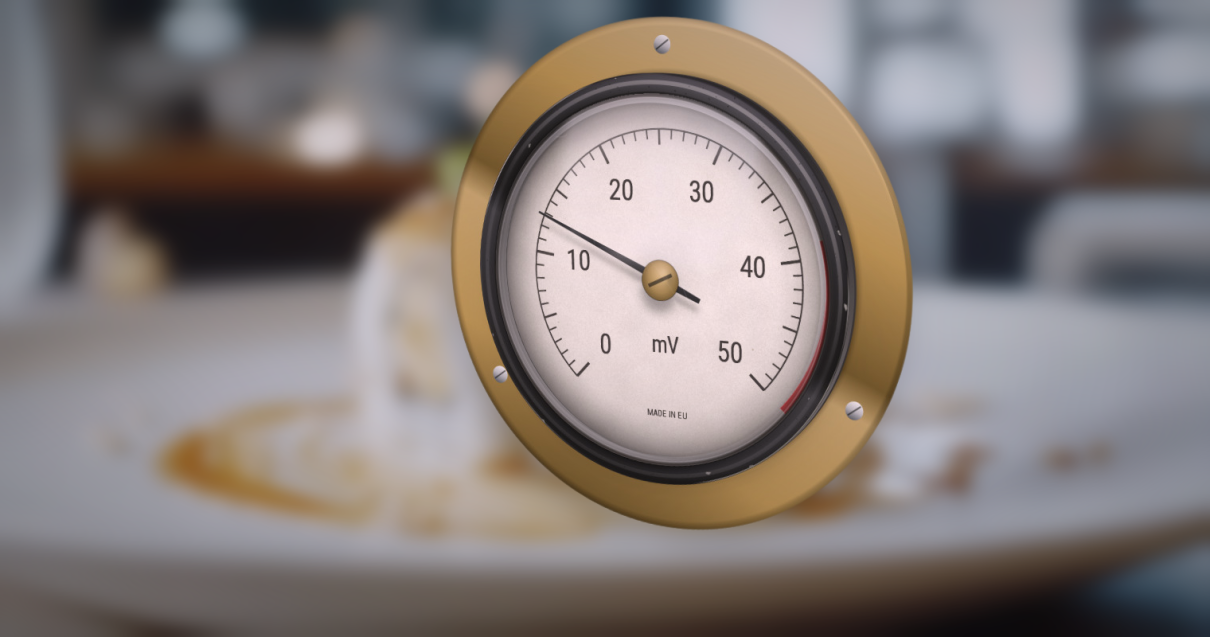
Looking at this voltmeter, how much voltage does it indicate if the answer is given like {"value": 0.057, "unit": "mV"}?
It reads {"value": 13, "unit": "mV"}
